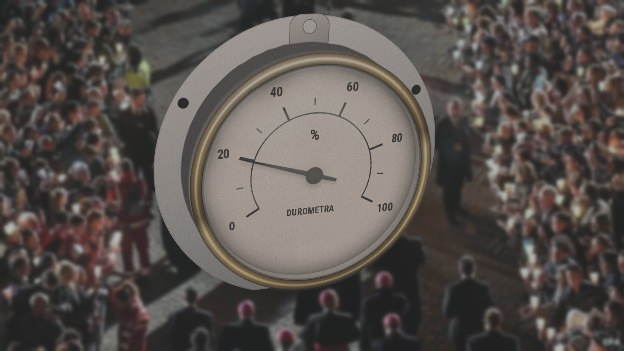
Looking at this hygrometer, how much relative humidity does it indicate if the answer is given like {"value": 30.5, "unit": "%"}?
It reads {"value": 20, "unit": "%"}
